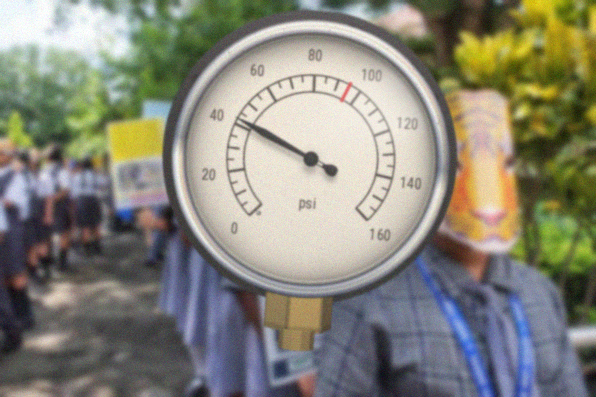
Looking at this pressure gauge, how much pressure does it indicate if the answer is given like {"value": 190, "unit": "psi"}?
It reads {"value": 42.5, "unit": "psi"}
